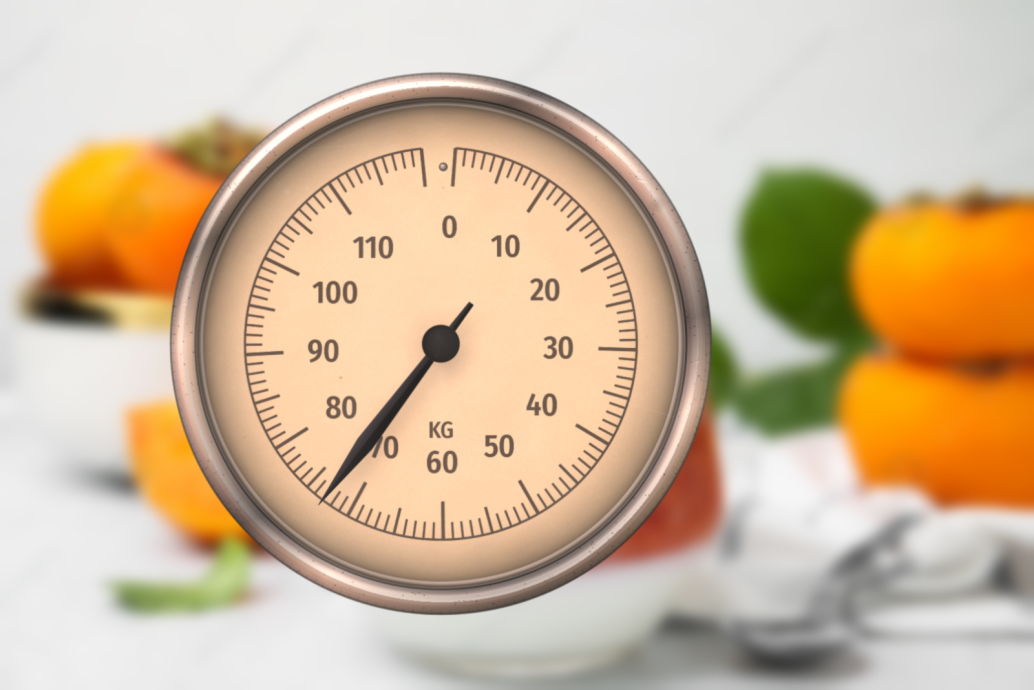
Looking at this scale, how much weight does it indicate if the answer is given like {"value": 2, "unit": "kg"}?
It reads {"value": 73, "unit": "kg"}
